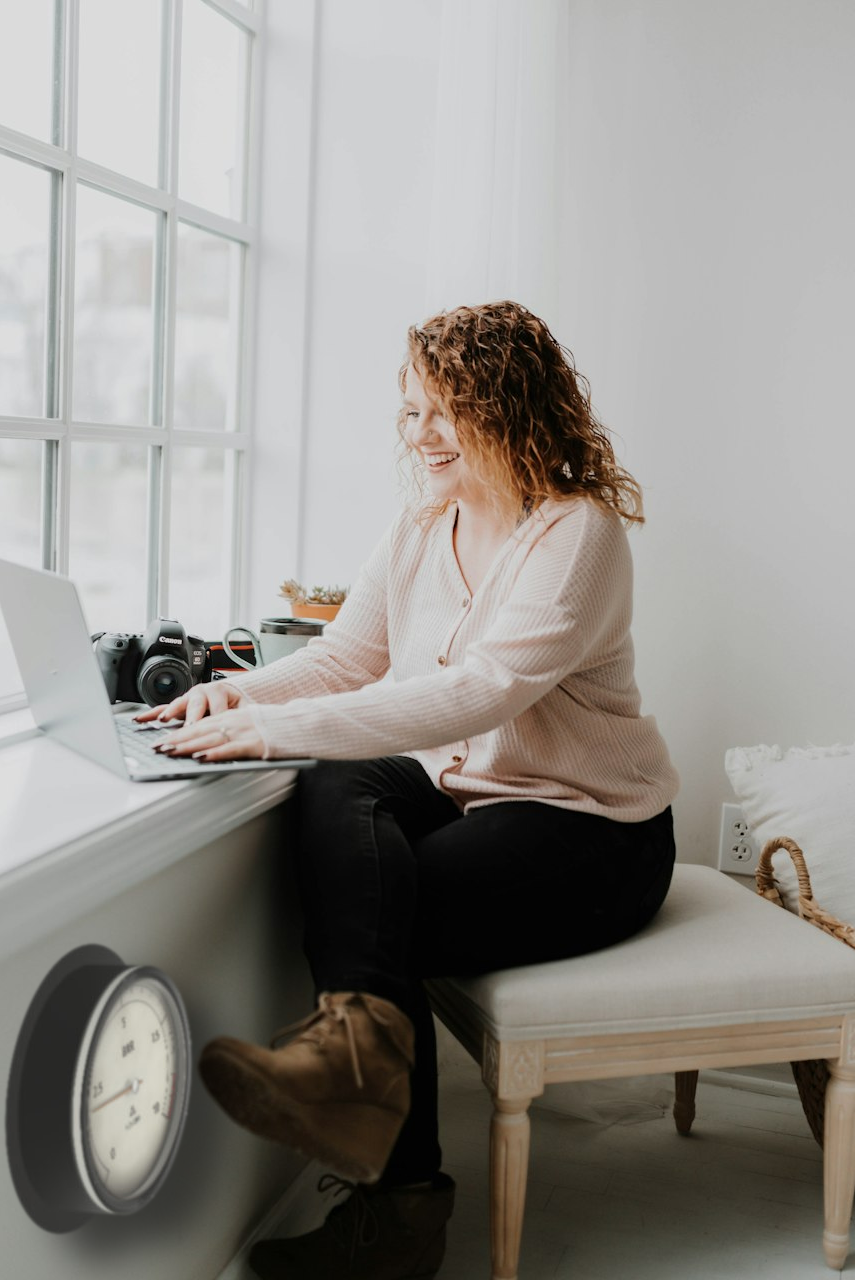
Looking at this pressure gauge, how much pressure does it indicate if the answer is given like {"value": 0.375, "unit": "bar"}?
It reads {"value": 2, "unit": "bar"}
